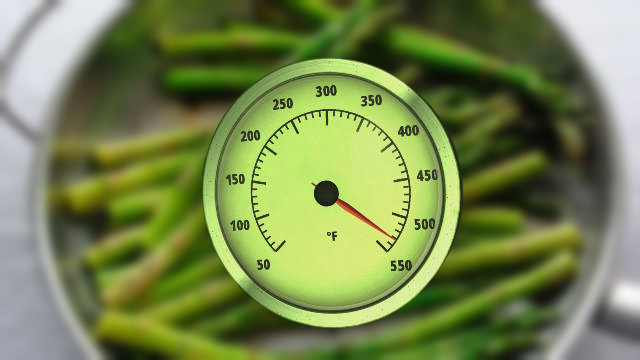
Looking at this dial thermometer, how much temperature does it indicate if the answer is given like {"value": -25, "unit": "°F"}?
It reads {"value": 530, "unit": "°F"}
